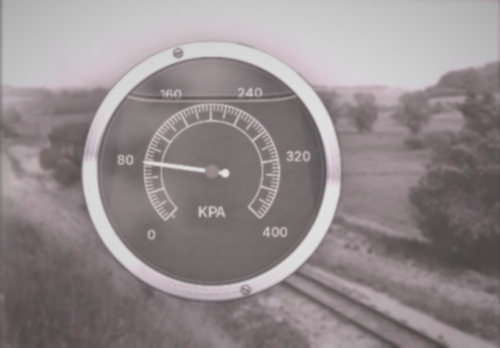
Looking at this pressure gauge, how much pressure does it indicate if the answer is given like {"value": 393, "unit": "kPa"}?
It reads {"value": 80, "unit": "kPa"}
